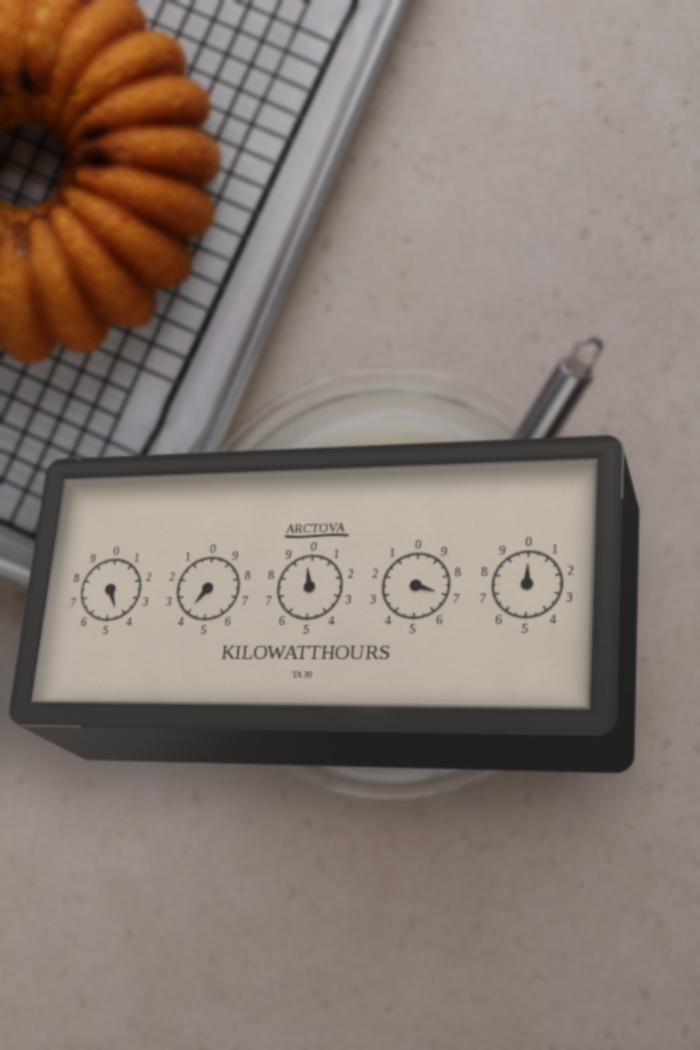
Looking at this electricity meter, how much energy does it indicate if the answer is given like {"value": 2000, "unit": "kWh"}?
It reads {"value": 43970, "unit": "kWh"}
